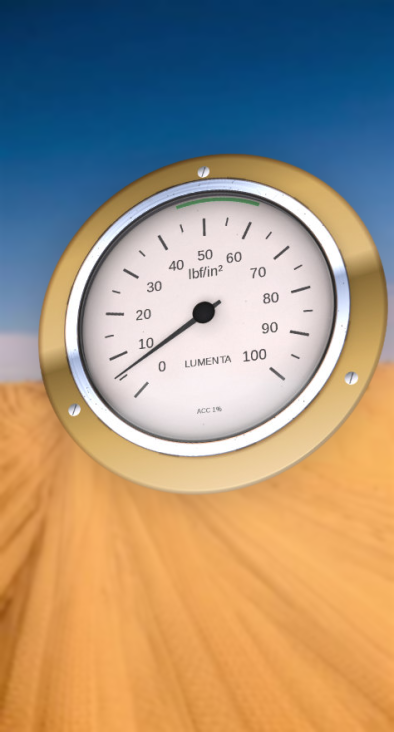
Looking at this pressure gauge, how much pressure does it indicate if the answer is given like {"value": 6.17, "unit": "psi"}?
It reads {"value": 5, "unit": "psi"}
